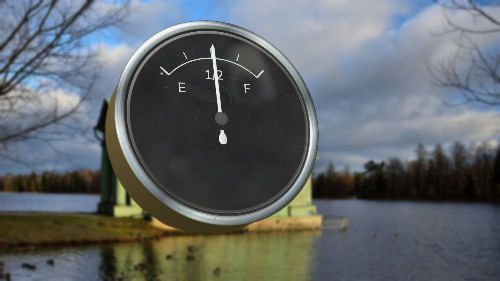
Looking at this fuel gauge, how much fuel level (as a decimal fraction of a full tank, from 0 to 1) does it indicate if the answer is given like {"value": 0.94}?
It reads {"value": 0.5}
